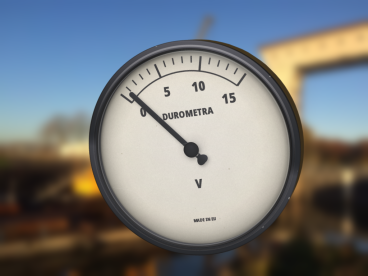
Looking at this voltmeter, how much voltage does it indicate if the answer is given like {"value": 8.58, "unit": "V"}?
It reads {"value": 1, "unit": "V"}
